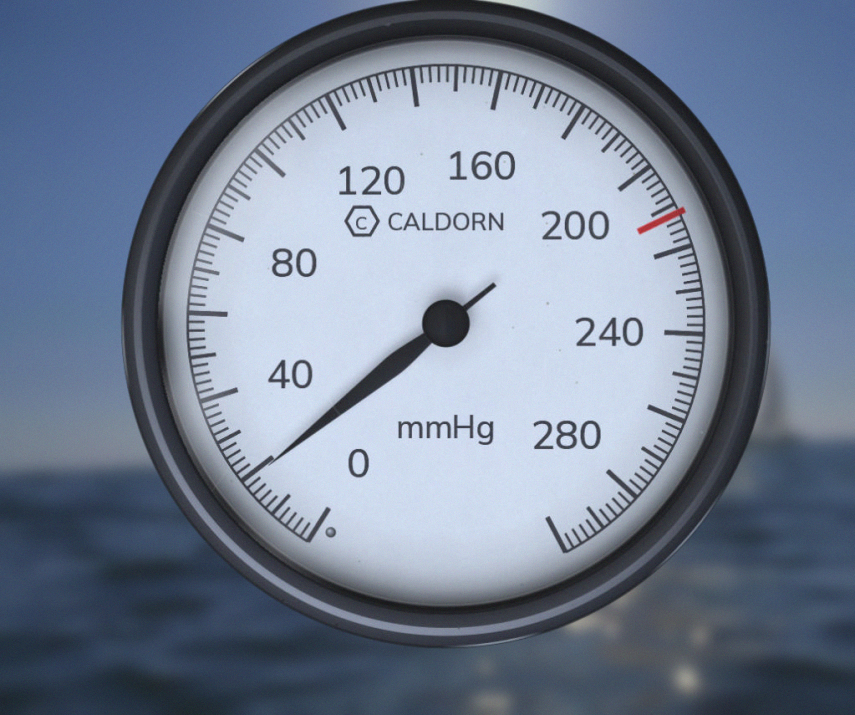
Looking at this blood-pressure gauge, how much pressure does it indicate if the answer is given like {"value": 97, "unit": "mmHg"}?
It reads {"value": 19, "unit": "mmHg"}
